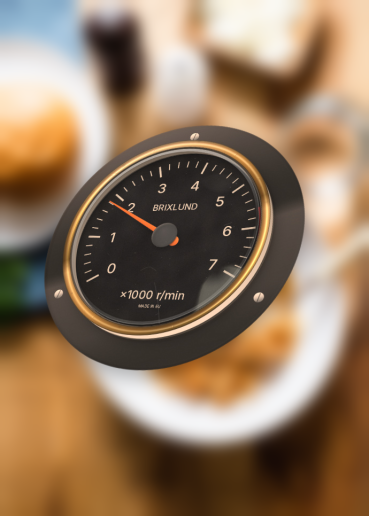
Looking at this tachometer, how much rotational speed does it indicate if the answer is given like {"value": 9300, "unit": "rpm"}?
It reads {"value": 1800, "unit": "rpm"}
